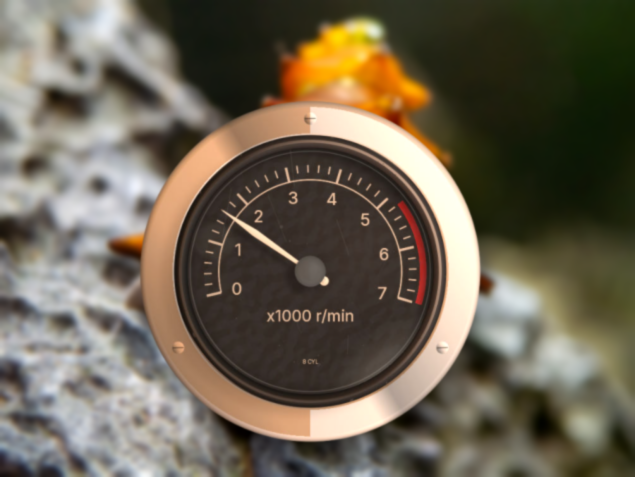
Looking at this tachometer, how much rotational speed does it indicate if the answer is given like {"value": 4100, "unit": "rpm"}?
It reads {"value": 1600, "unit": "rpm"}
